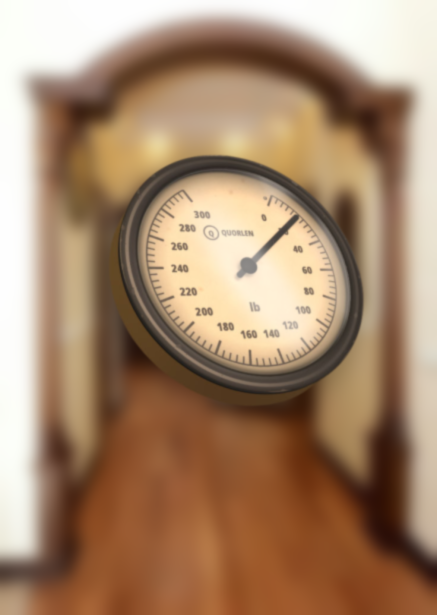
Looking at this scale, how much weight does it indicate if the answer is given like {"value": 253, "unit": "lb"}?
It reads {"value": 20, "unit": "lb"}
